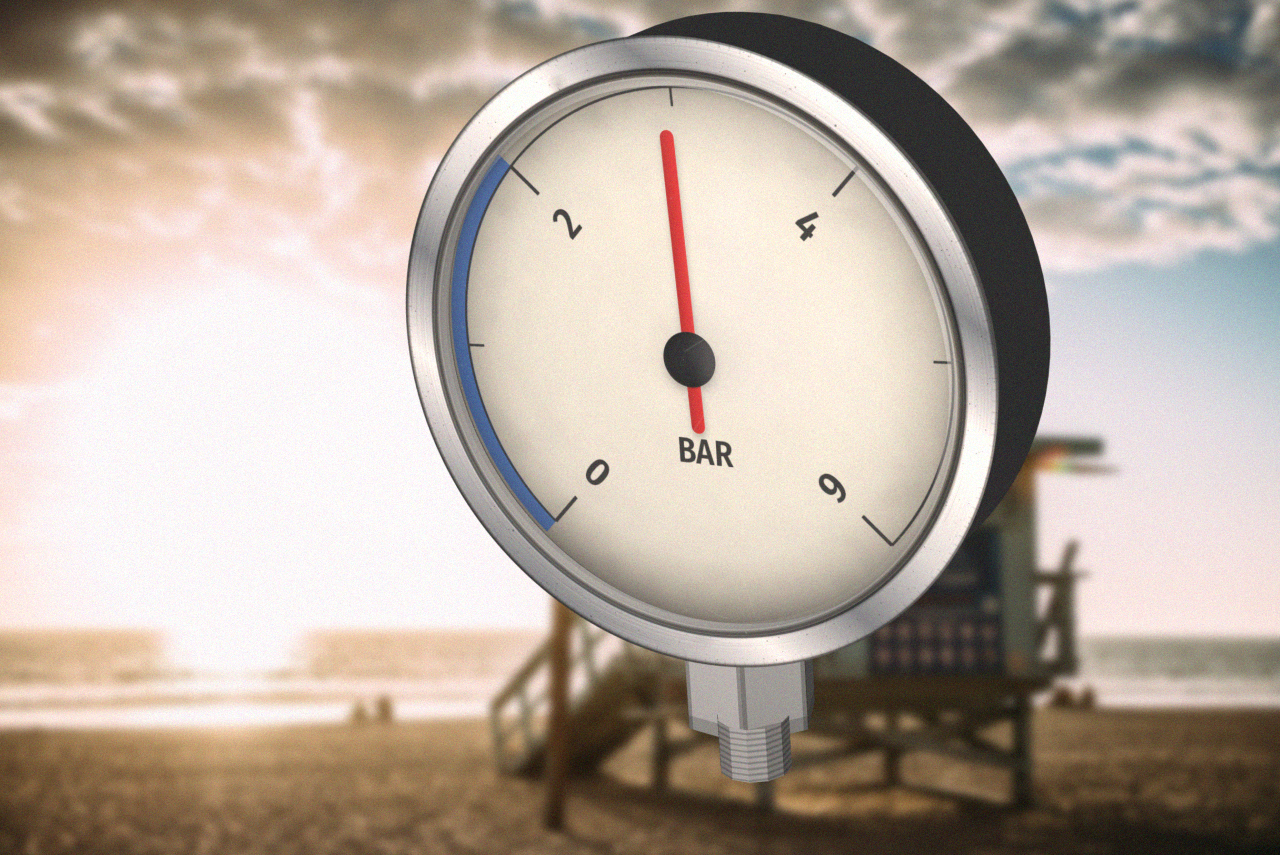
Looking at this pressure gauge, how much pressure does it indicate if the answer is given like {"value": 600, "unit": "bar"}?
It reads {"value": 3, "unit": "bar"}
